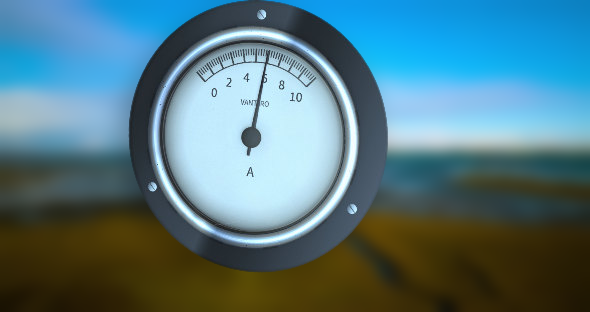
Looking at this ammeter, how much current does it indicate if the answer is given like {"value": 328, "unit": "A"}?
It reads {"value": 6, "unit": "A"}
